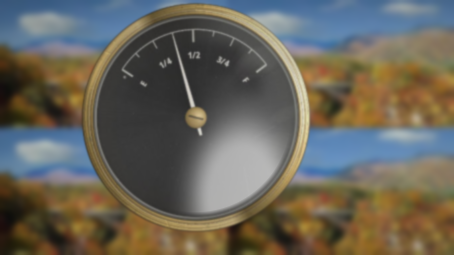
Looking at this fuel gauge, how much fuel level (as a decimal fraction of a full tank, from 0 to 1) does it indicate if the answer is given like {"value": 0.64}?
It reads {"value": 0.375}
